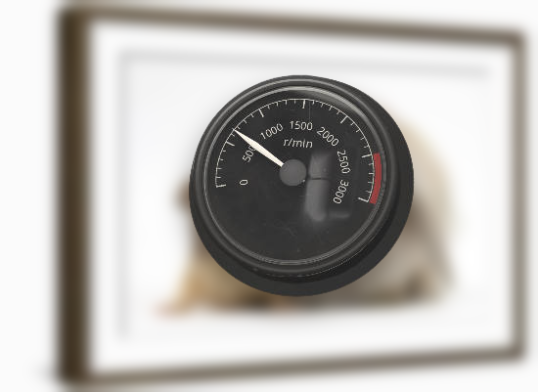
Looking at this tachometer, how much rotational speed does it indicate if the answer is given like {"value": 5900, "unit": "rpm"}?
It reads {"value": 650, "unit": "rpm"}
